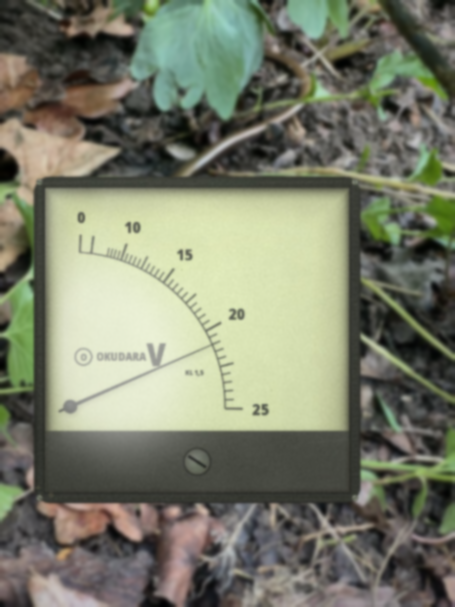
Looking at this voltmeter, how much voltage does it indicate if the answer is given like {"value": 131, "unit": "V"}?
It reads {"value": 21, "unit": "V"}
